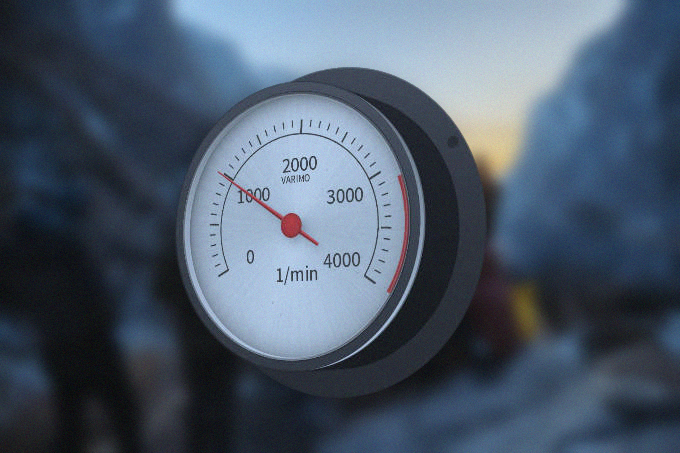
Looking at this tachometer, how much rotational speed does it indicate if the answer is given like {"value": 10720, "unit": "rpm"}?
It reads {"value": 1000, "unit": "rpm"}
